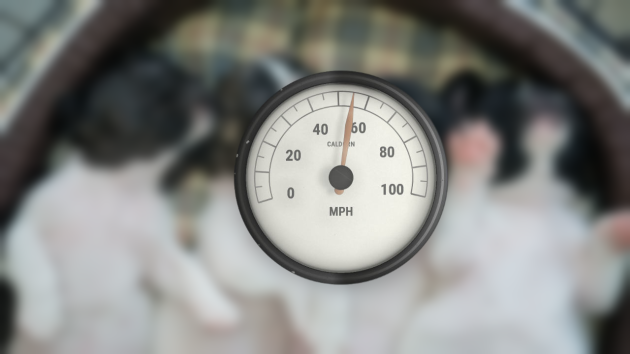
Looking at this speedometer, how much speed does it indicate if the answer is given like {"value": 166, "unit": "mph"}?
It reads {"value": 55, "unit": "mph"}
